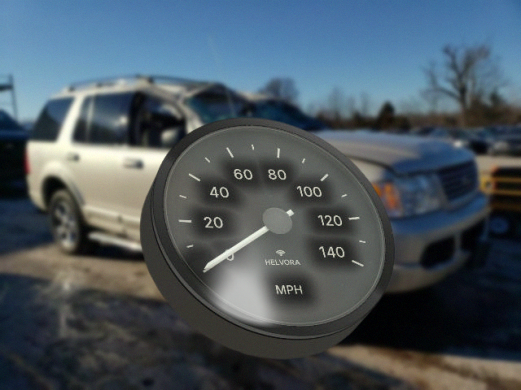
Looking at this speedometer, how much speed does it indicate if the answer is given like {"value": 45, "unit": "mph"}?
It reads {"value": 0, "unit": "mph"}
